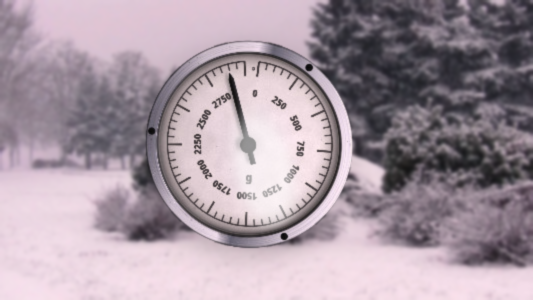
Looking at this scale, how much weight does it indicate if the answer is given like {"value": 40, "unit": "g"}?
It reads {"value": 2900, "unit": "g"}
